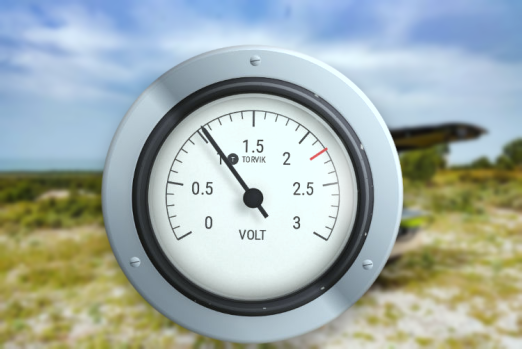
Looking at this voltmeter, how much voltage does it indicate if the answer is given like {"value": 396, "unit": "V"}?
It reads {"value": 1.05, "unit": "V"}
